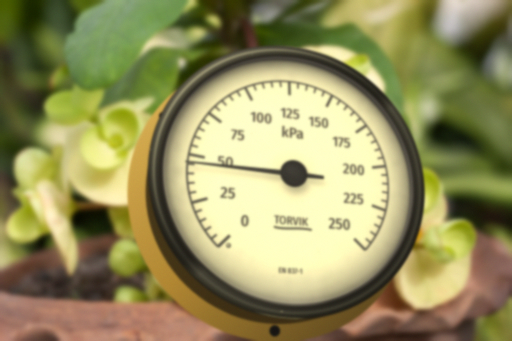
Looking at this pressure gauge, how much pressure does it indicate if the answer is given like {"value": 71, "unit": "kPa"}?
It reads {"value": 45, "unit": "kPa"}
